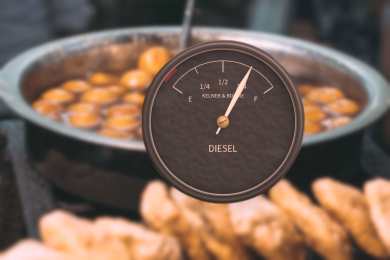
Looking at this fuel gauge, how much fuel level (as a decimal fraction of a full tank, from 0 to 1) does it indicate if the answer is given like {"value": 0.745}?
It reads {"value": 0.75}
